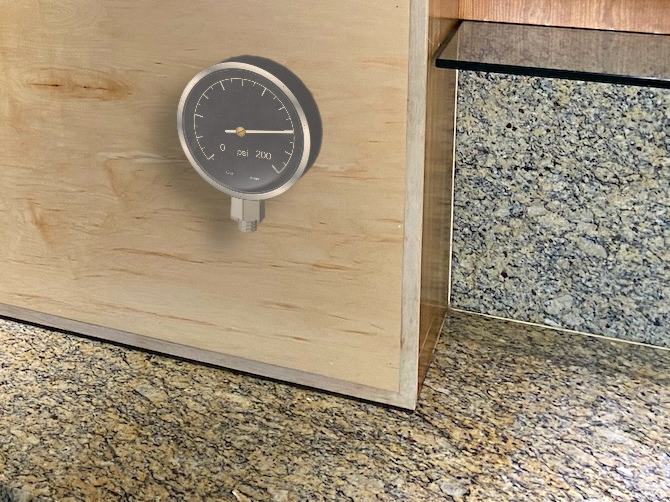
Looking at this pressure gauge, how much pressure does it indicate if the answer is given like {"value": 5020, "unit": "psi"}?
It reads {"value": 160, "unit": "psi"}
